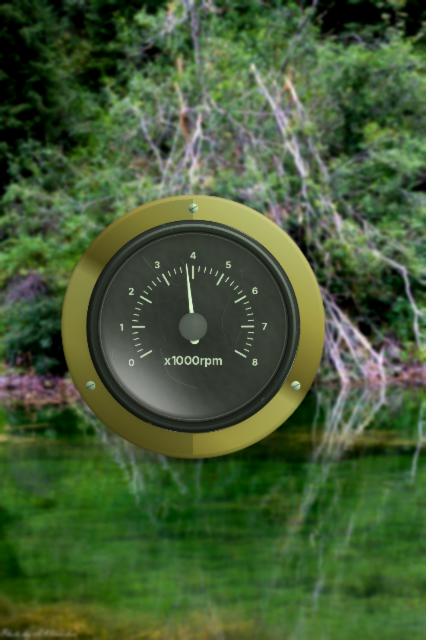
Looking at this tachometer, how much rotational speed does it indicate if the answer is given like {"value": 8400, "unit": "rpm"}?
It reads {"value": 3800, "unit": "rpm"}
